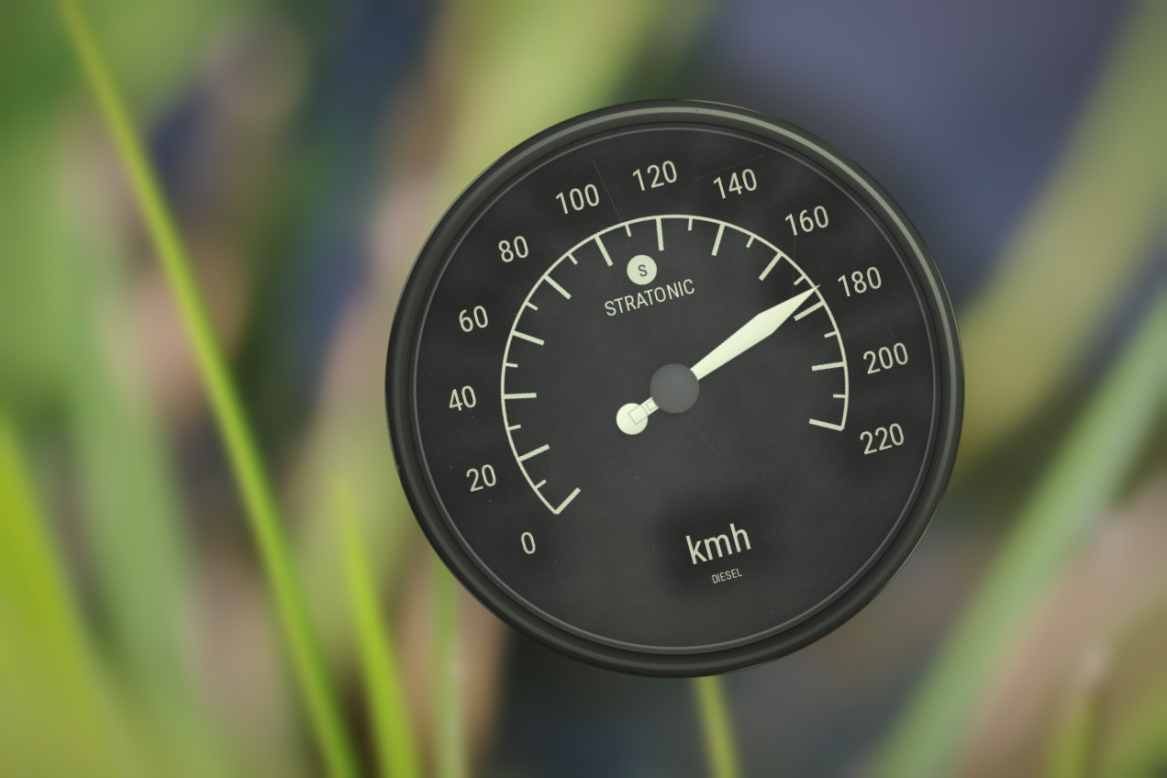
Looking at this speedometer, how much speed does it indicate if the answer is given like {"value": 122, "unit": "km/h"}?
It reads {"value": 175, "unit": "km/h"}
